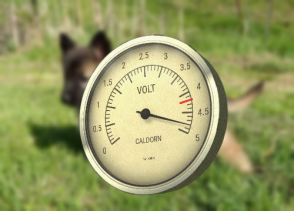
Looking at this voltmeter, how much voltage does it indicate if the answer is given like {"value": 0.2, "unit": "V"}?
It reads {"value": 4.8, "unit": "V"}
